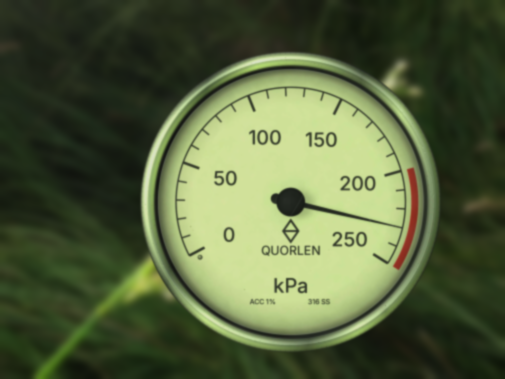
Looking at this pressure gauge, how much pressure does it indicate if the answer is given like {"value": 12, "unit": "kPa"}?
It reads {"value": 230, "unit": "kPa"}
